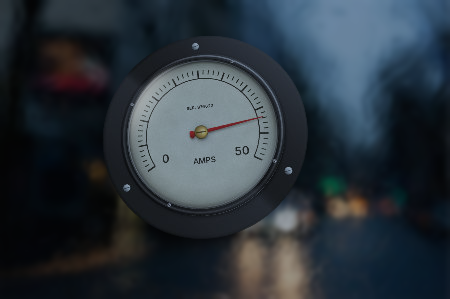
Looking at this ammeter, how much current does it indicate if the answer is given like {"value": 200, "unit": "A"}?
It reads {"value": 42, "unit": "A"}
